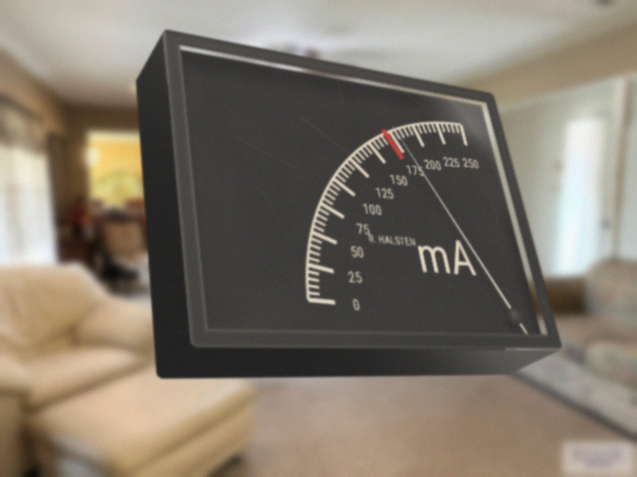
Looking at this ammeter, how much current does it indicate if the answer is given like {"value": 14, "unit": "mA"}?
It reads {"value": 175, "unit": "mA"}
